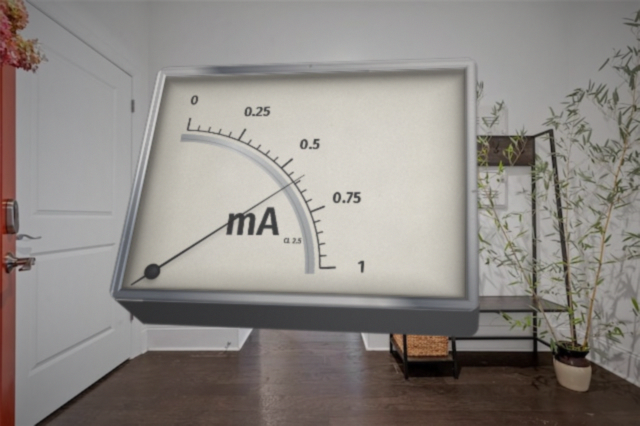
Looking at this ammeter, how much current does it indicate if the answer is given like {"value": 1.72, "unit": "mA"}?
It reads {"value": 0.6, "unit": "mA"}
